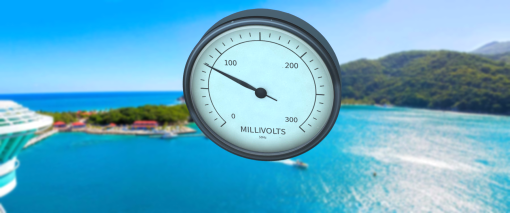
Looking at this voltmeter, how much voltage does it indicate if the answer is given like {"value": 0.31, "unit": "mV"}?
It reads {"value": 80, "unit": "mV"}
